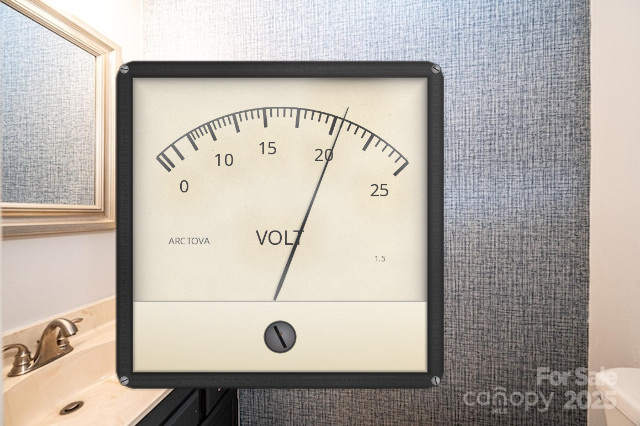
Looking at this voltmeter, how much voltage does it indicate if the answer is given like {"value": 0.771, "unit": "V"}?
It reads {"value": 20.5, "unit": "V"}
